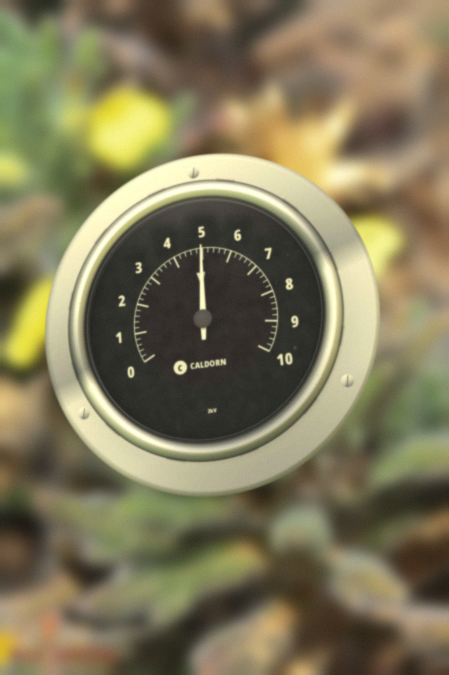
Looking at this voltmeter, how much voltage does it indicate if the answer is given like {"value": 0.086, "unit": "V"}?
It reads {"value": 5, "unit": "V"}
